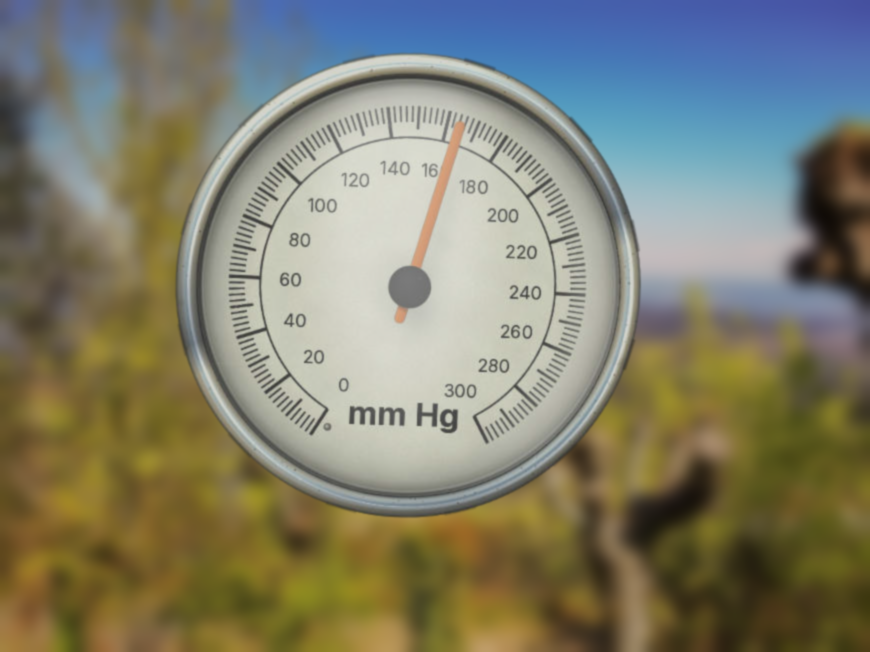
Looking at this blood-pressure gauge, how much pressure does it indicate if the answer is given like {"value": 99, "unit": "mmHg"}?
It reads {"value": 164, "unit": "mmHg"}
